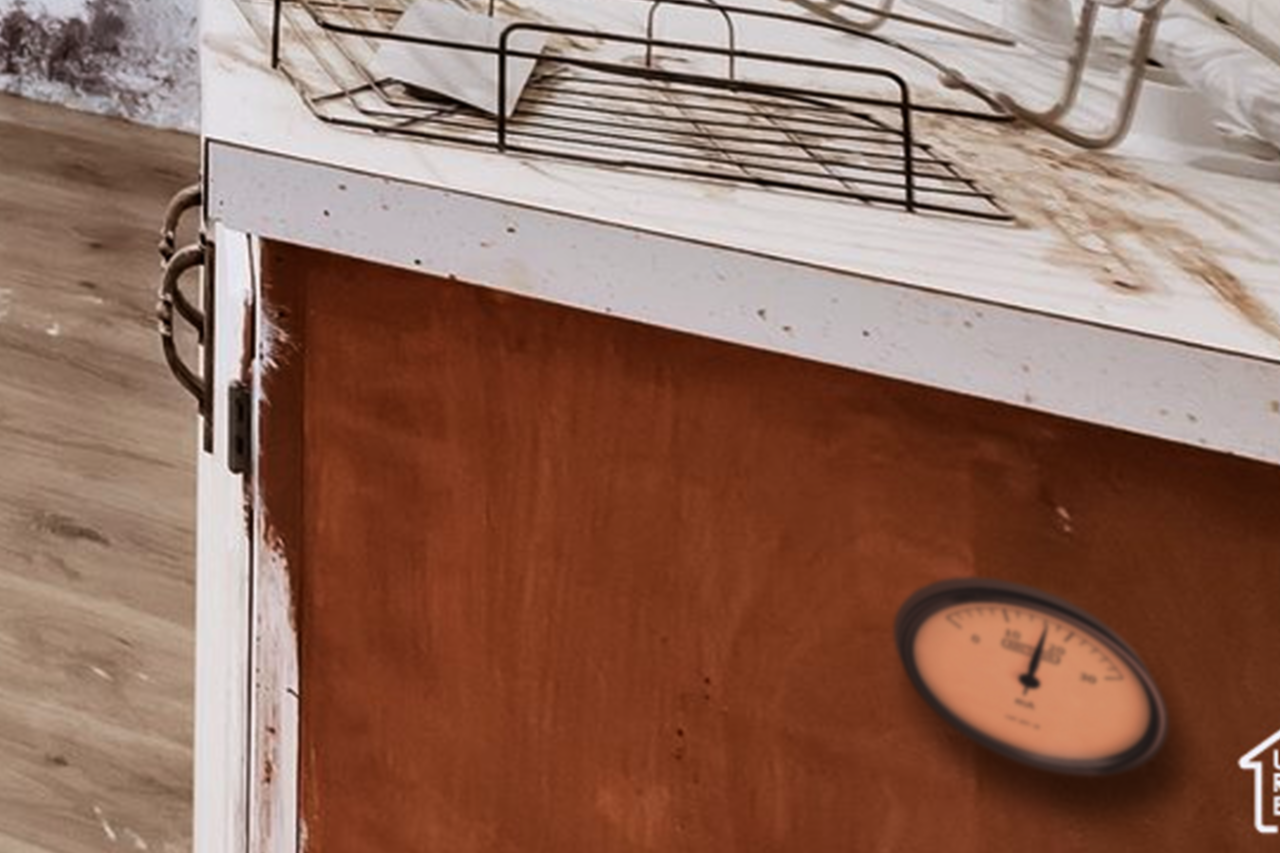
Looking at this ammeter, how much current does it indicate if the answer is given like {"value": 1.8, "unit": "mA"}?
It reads {"value": 16, "unit": "mA"}
